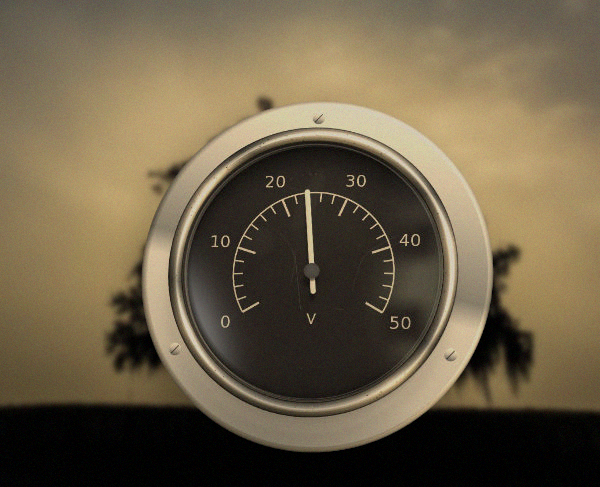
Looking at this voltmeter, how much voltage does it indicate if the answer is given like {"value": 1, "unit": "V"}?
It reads {"value": 24, "unit": "V"}
